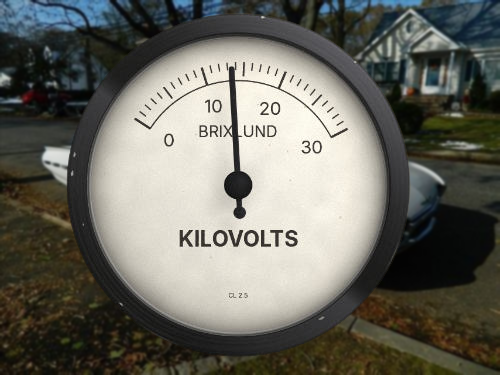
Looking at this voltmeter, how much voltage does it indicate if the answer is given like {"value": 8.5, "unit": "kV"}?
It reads {"value": 13.5, "unit": "kV"}
